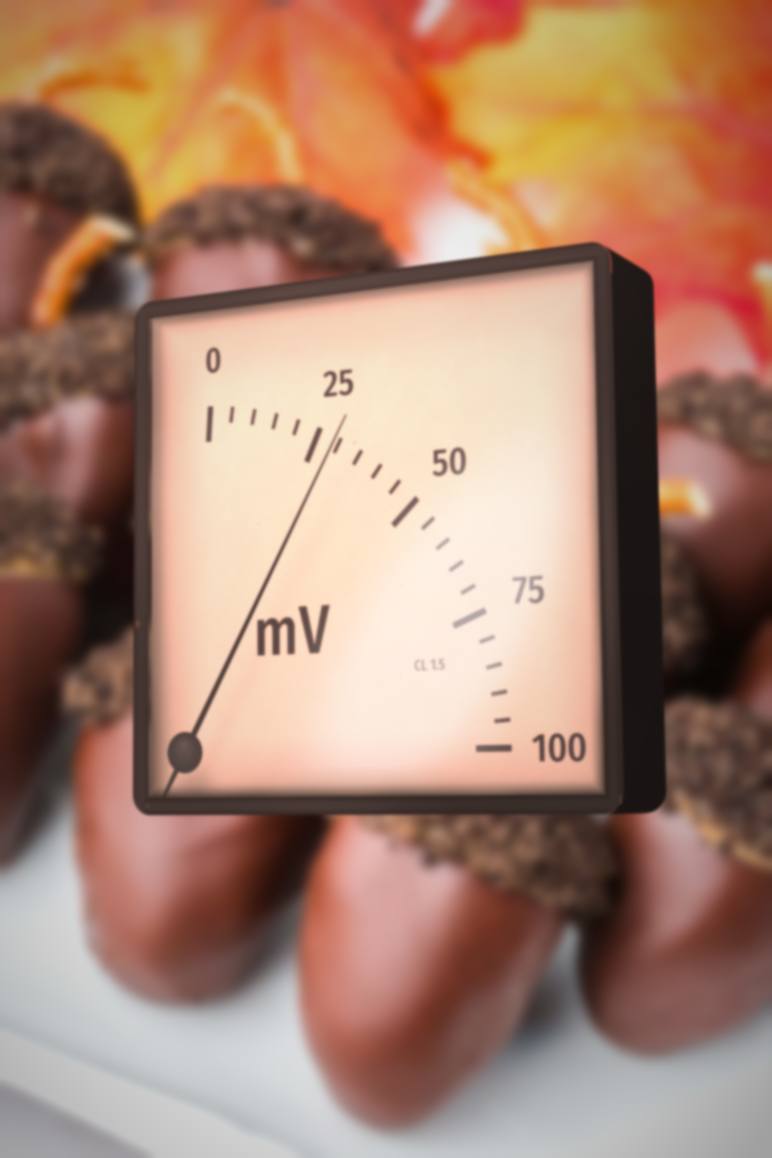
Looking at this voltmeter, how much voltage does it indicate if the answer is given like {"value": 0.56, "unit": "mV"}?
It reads {"value": 30, "unit": "mV"}
